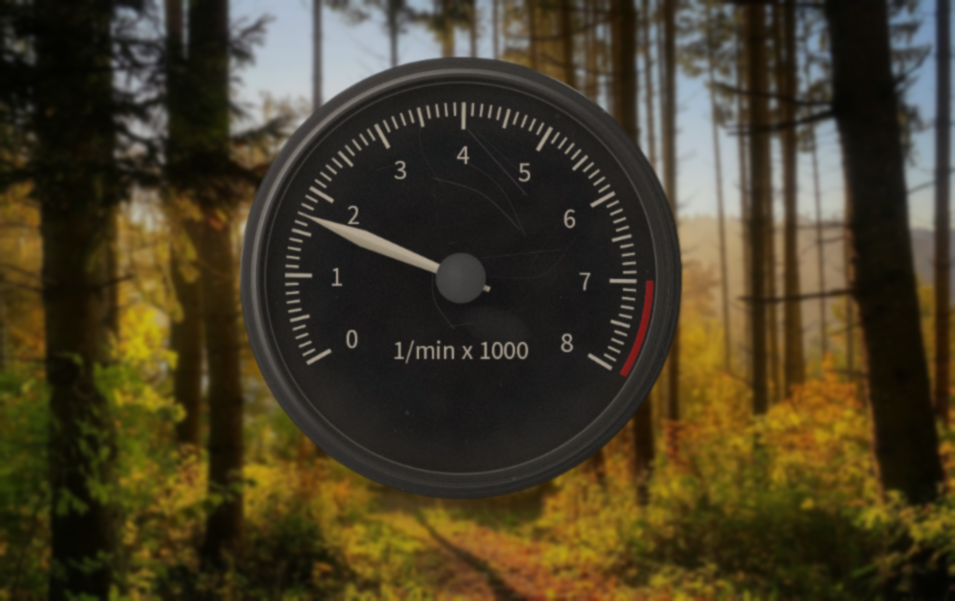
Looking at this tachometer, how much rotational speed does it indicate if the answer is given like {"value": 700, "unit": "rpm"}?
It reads {"value": 1700, "unit": "rpm"}
